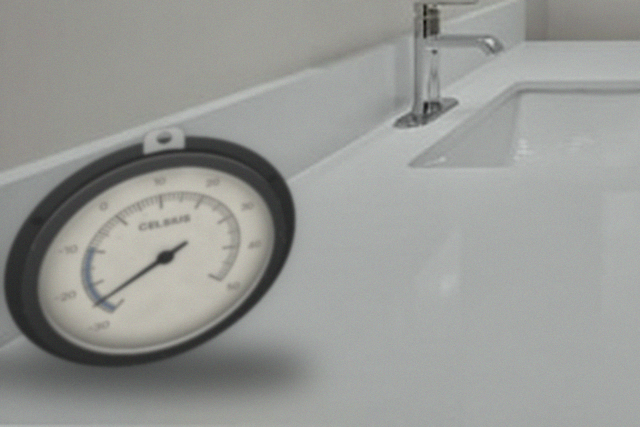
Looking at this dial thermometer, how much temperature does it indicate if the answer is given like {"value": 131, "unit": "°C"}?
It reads {"value": -25, "unit": "°C"}
